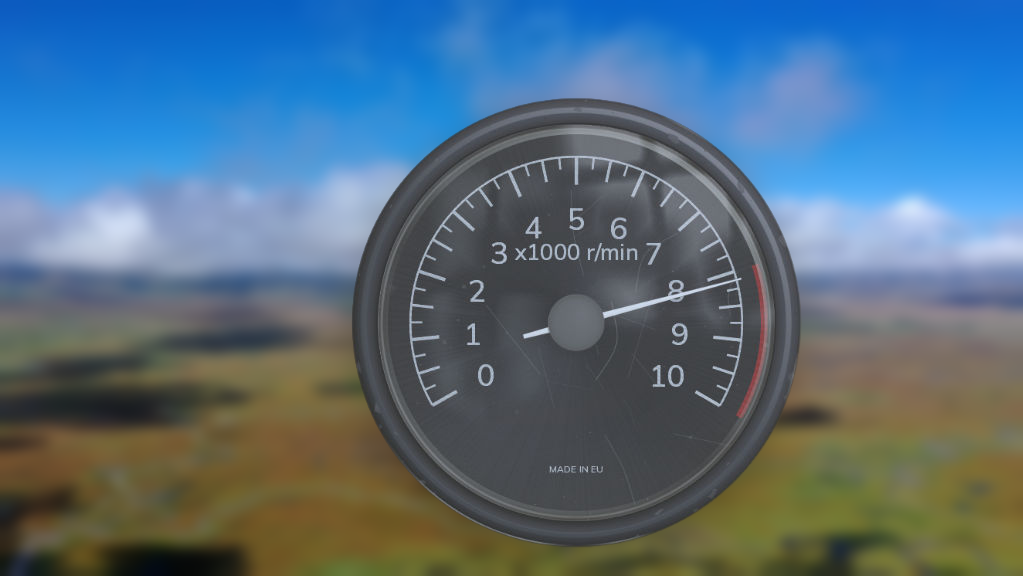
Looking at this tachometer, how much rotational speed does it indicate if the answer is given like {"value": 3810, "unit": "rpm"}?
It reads {"value": 8125, "unit": "rpm"}
